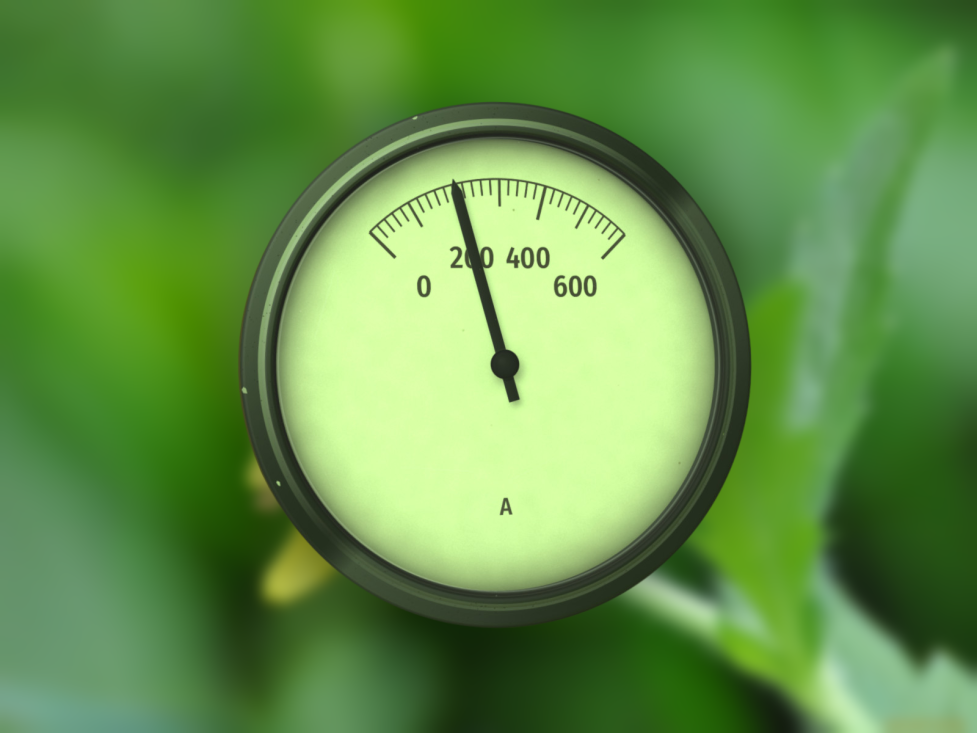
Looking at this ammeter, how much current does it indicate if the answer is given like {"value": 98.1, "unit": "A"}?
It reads {"value": 200, "unit": "A"}
